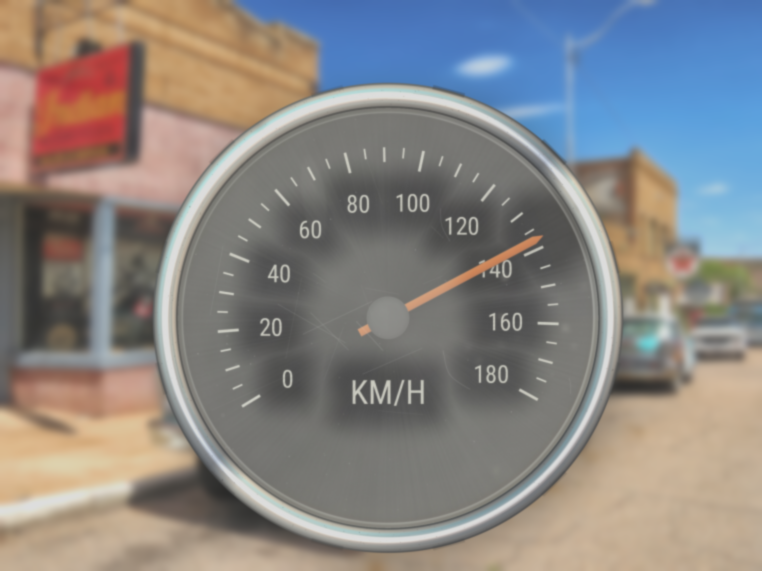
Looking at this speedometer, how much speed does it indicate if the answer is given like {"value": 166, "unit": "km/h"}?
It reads {"value": 137.5, "unit": "km/h"}
